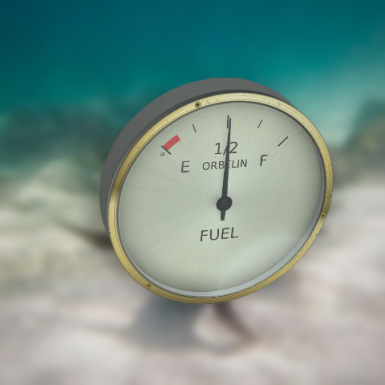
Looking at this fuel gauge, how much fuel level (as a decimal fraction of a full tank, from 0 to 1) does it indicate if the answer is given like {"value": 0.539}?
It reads {"value": 0.5}
